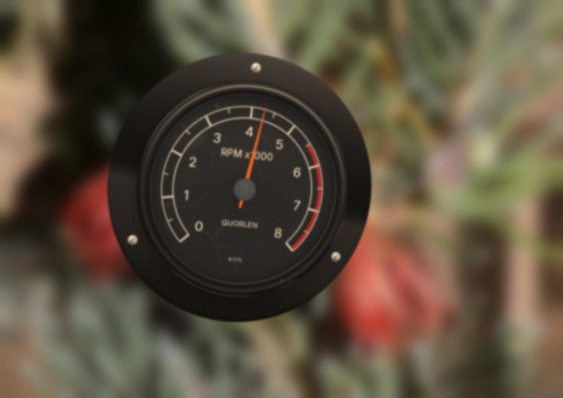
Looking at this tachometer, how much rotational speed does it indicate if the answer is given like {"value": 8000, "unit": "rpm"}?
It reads {"value": 4250, "unit": "rpm"}
